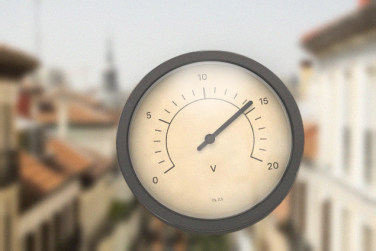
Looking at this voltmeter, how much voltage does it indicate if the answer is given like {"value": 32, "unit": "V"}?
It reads {"value": 14.5, "unit": "V"}
